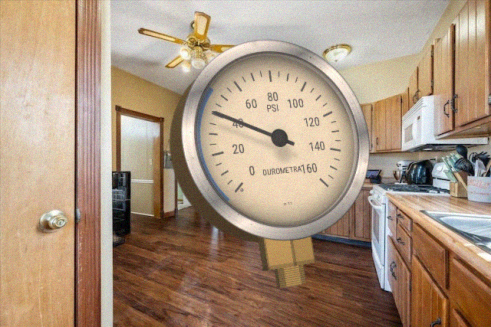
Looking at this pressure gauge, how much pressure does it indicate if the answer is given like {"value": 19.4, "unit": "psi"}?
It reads {"value": 40, "unit": "psi"}
